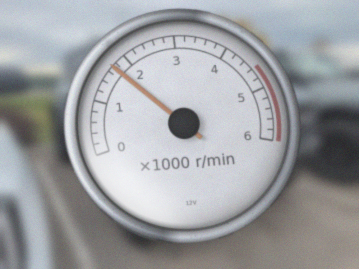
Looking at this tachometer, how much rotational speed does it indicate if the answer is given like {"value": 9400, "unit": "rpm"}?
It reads {"value": 1700, "unit": "rpm"}
